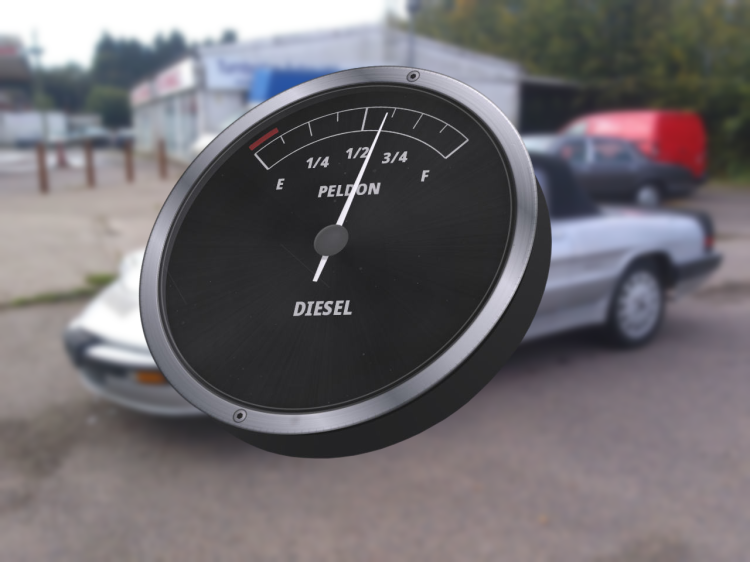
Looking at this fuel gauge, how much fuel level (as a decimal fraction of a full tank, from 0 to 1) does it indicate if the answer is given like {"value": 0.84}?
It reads {"value": 0.625}
